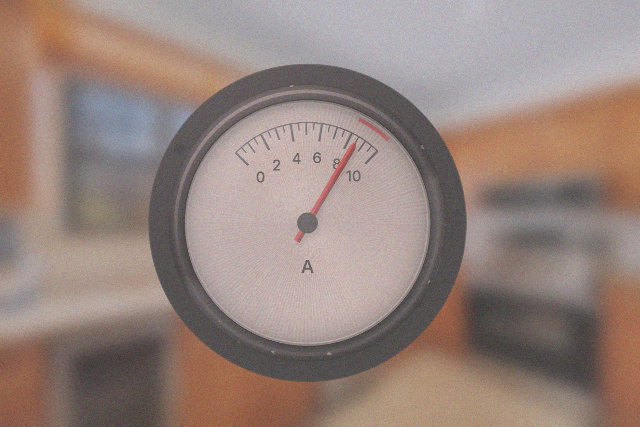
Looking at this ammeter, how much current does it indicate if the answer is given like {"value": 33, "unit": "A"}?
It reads {"value": 8.5, "unit": "A"}
